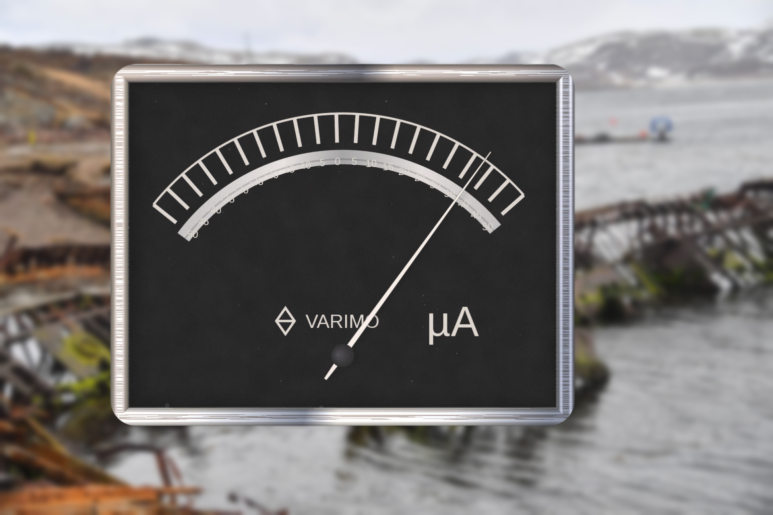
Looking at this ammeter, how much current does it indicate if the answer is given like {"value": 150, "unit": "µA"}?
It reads {"value": 37.5, "unit": "µA"}
